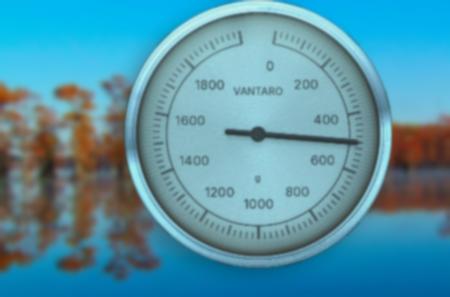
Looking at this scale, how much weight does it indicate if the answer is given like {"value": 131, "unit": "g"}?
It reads {"value": 500, "unit": "g"}
